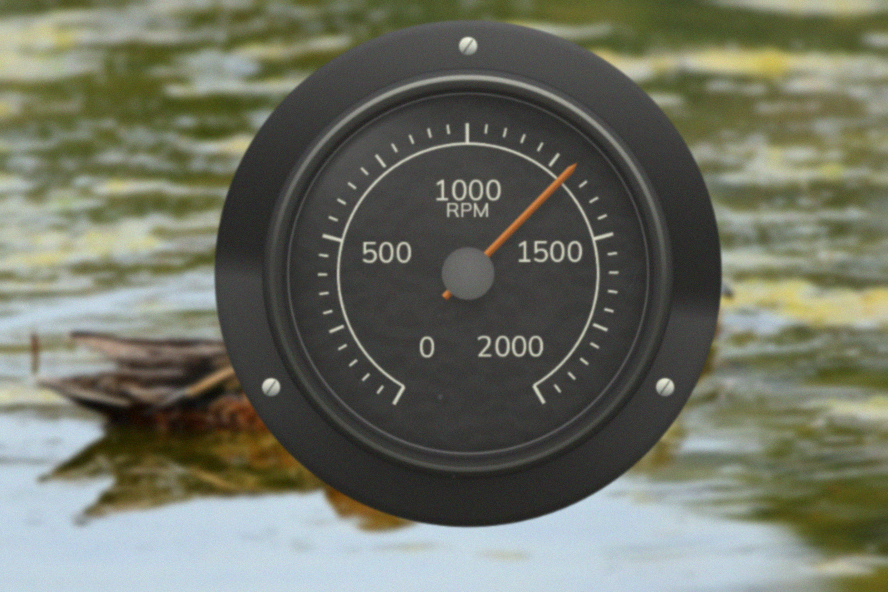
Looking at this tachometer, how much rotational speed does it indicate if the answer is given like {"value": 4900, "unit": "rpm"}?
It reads {"value": 1300, "unit": "rpm"}
